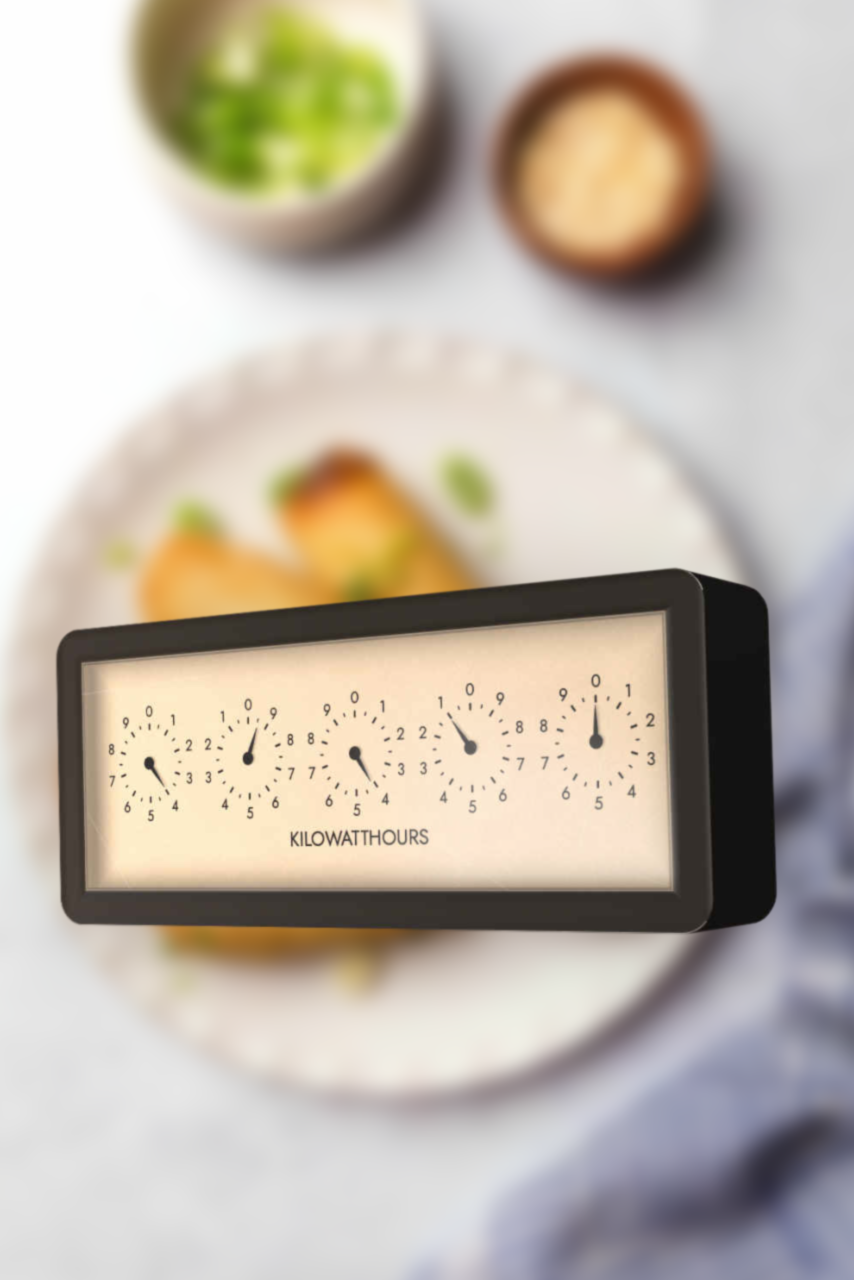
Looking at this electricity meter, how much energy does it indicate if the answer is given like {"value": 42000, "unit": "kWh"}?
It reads {"value": 39410, "unit": "kWh"}
